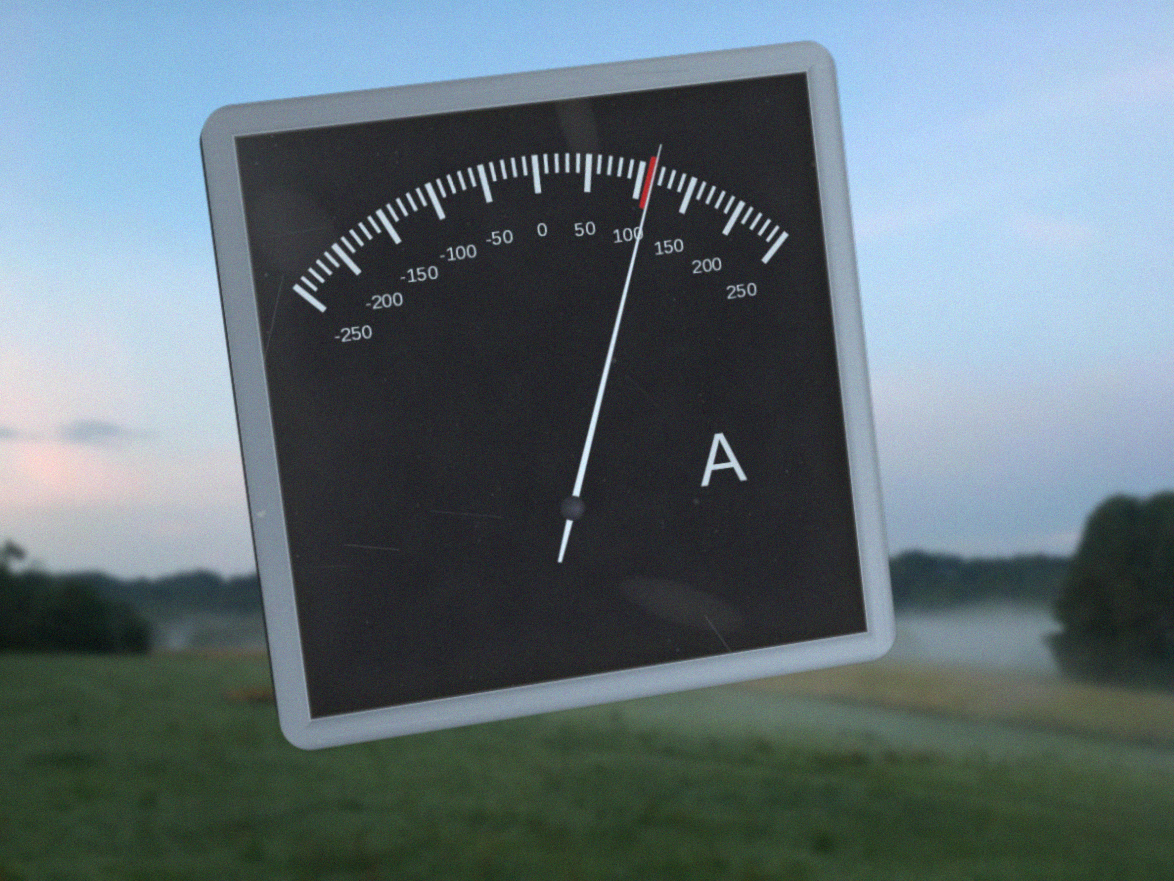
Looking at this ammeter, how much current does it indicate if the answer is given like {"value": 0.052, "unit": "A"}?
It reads {"value": 110, "unit": "A"}
